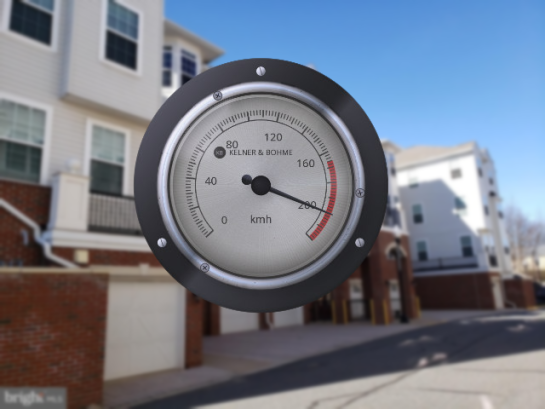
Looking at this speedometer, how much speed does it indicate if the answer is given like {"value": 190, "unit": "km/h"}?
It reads {"value": 200, "unit": "km/h"}
